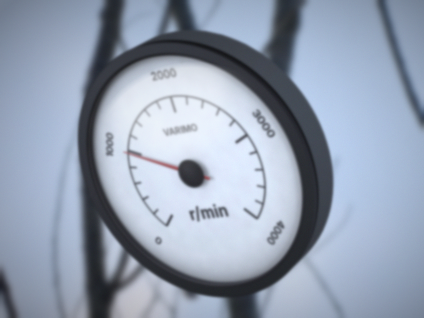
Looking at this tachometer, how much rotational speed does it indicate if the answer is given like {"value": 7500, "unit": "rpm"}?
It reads {"value": 1000, "unit": "rpm"}
